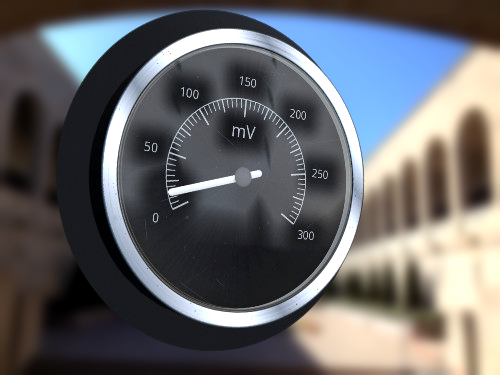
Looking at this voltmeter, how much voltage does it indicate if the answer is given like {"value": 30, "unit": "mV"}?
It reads {"value": 15, "unit": "mV"}
